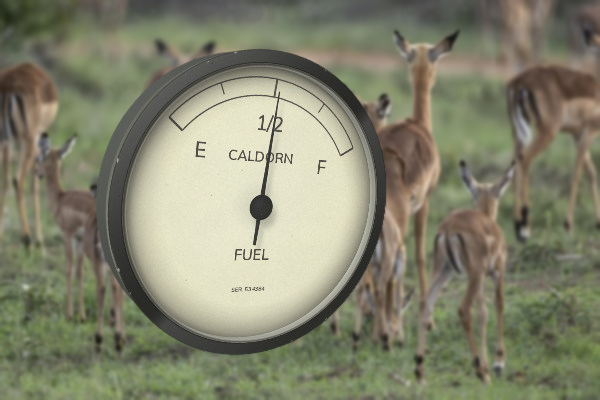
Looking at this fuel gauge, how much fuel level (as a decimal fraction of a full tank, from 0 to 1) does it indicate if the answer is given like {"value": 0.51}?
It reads {"value": 0.5}
